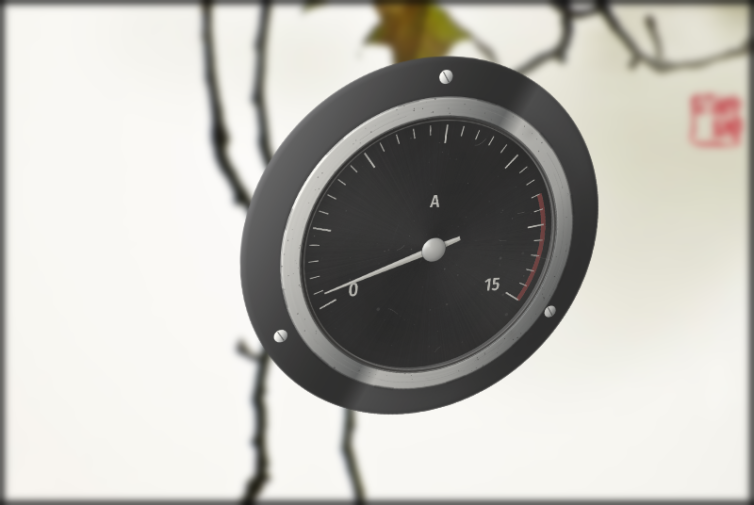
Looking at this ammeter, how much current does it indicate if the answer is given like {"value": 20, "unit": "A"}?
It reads {"value": 0.5, "unit": "A"}
